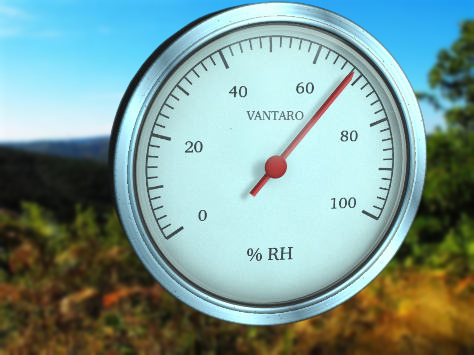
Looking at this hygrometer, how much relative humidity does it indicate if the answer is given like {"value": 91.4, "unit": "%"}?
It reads {"value": 68, "unit": "%"}
